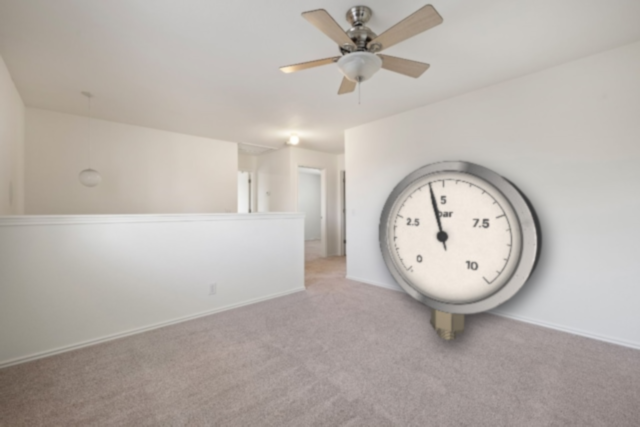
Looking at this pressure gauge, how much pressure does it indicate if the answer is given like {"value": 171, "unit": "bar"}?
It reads {"value": 4.5, "unit": "bar"}
